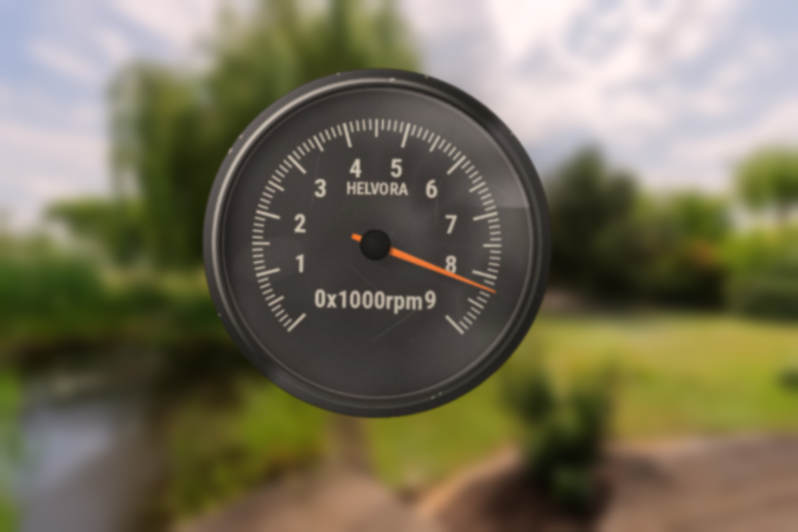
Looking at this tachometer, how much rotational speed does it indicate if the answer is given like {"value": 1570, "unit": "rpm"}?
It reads {"value": 8200, "unit": "rpm"}
